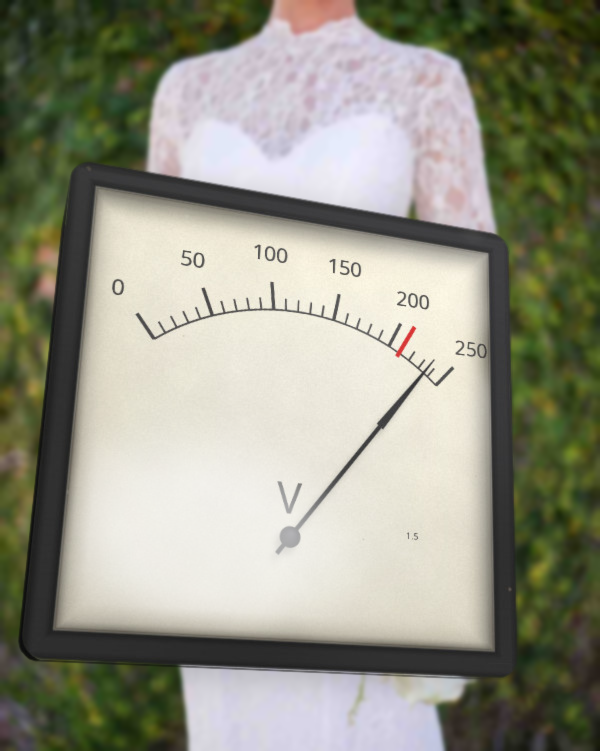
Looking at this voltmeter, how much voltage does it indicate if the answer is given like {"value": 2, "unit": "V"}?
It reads {"value": 235, "unit": "V"}
